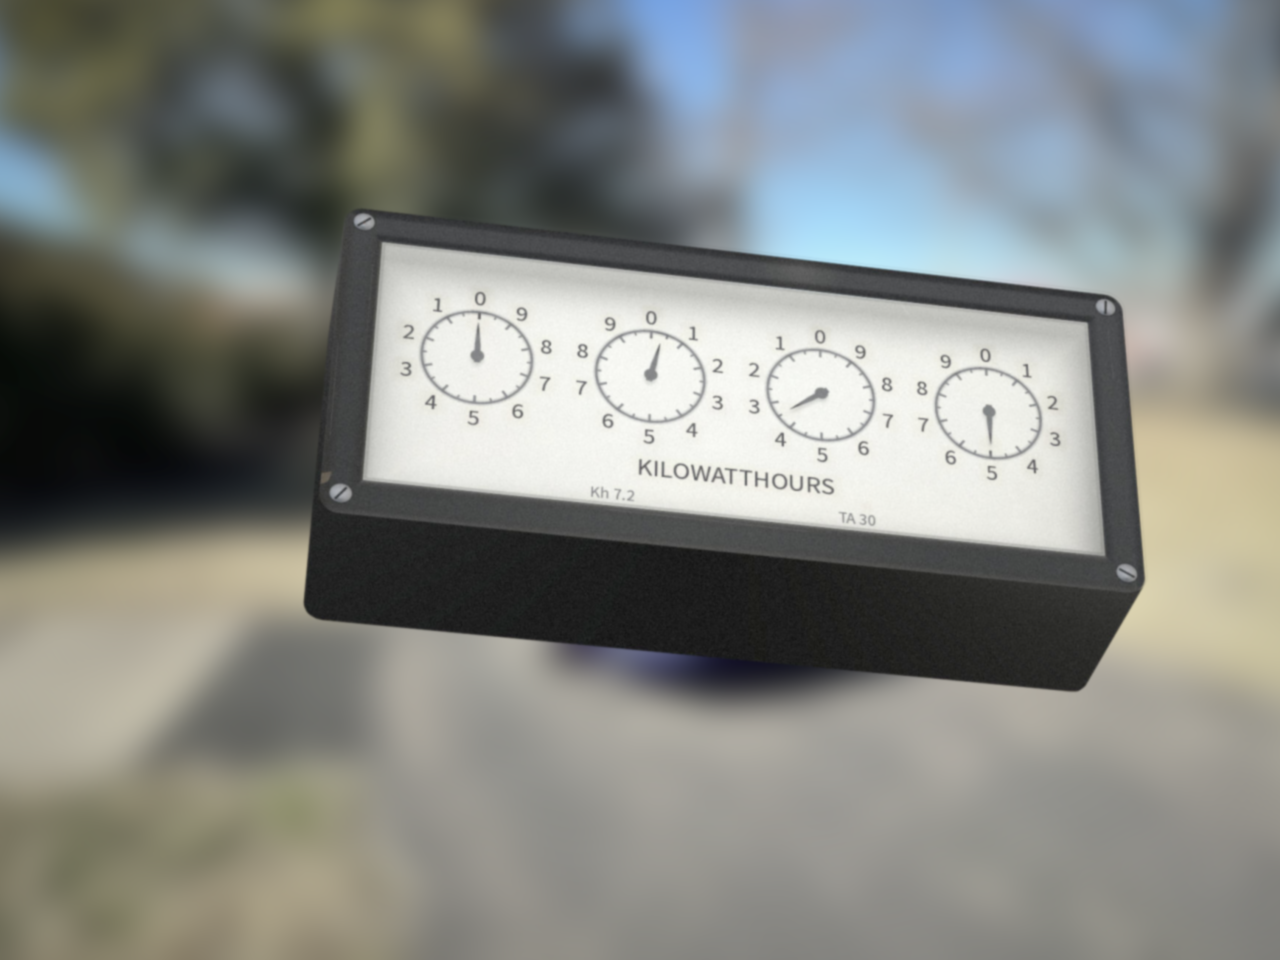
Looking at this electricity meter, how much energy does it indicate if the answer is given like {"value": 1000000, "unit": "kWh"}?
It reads {"value": 35, "unit": "kWh"}
